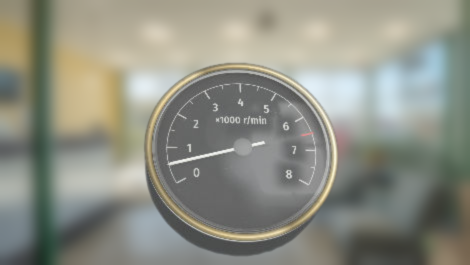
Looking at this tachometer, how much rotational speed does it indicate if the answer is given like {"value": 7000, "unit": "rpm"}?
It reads {"value": 500, "unit": "rpm"}
